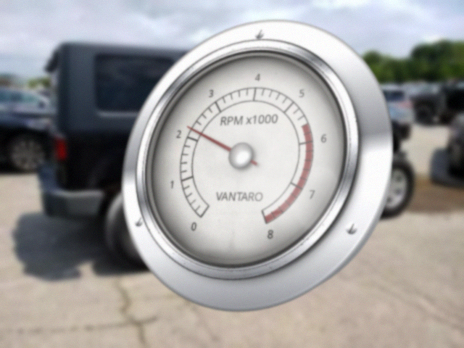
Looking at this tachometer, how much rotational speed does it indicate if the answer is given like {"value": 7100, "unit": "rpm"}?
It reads {"value": 2200, "unit": "rpm"}
